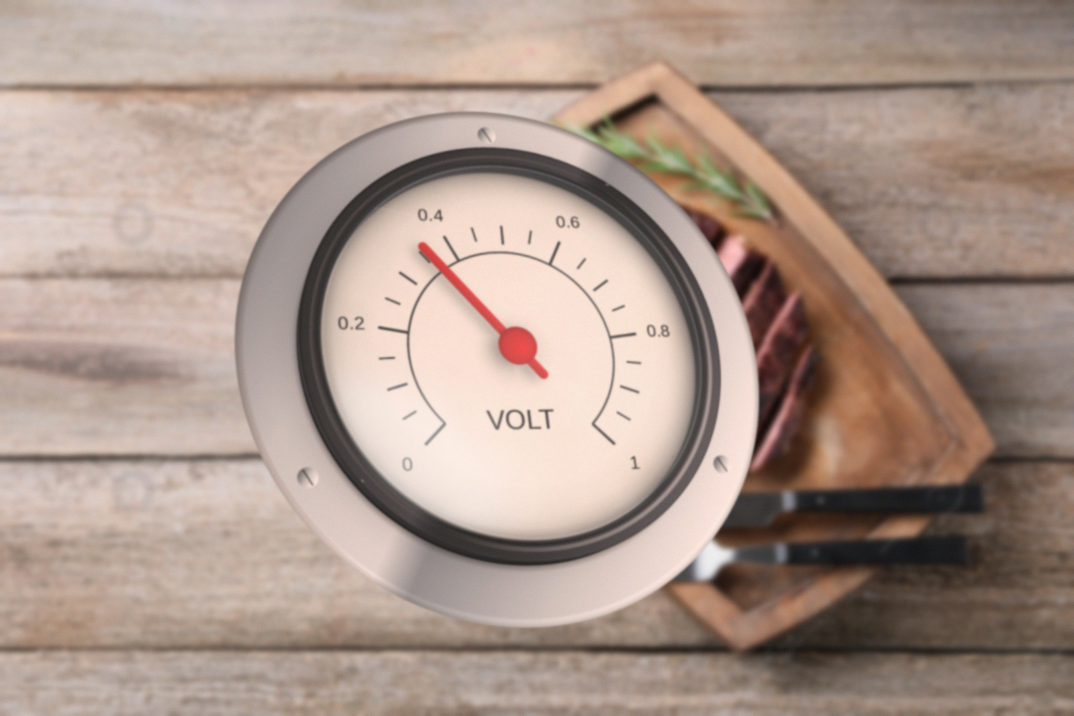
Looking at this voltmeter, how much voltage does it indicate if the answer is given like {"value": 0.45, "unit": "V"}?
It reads {"value": 0.35, "unit": "V"}
